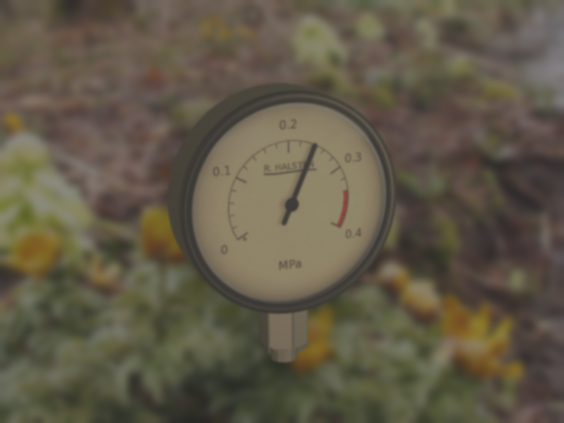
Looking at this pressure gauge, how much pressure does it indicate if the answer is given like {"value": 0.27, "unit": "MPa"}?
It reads {"value": 0.24, "unit": "MPa"}
